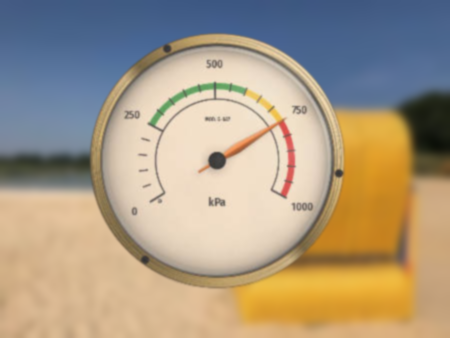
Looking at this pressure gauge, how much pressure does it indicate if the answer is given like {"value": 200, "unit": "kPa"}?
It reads {"value": 750, "unit": "kPa"}
